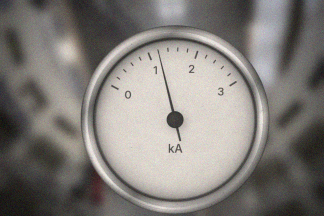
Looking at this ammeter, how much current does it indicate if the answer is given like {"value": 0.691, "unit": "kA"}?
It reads {"value": 1.2, "unit": "kA"}
